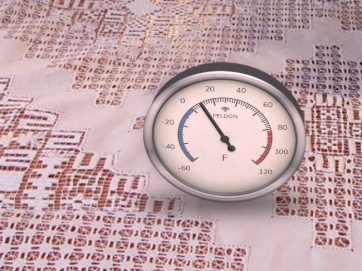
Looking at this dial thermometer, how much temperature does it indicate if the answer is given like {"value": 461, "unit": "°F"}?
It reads {"value": 10, "unit": "°F"}
